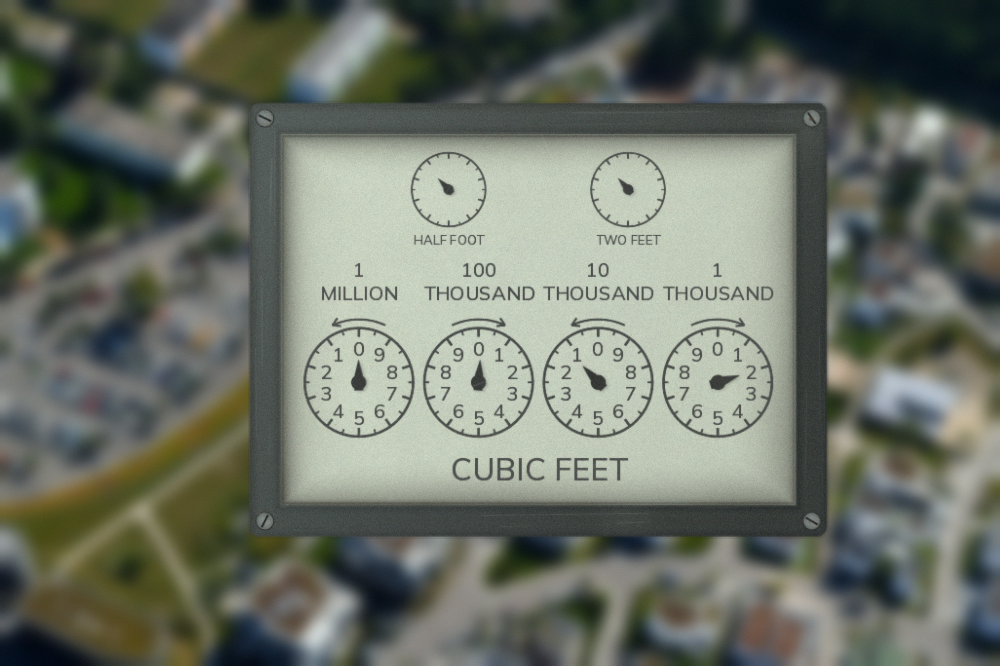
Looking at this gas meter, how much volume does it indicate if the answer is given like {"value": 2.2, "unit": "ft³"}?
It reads {"value": 1200, "unit": "ft³"}
